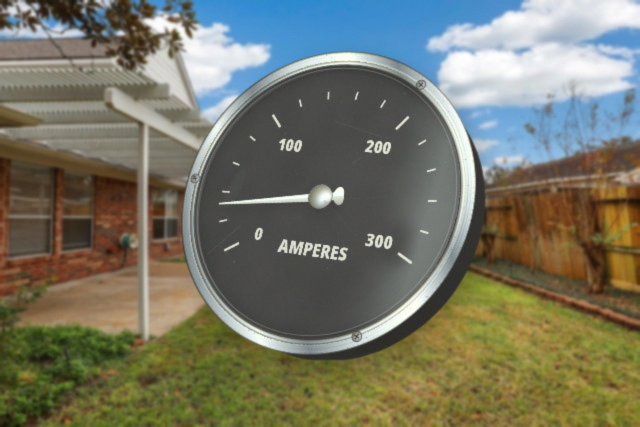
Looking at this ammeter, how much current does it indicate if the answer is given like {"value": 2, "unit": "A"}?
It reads {"value": 30, "unit": "A"}
